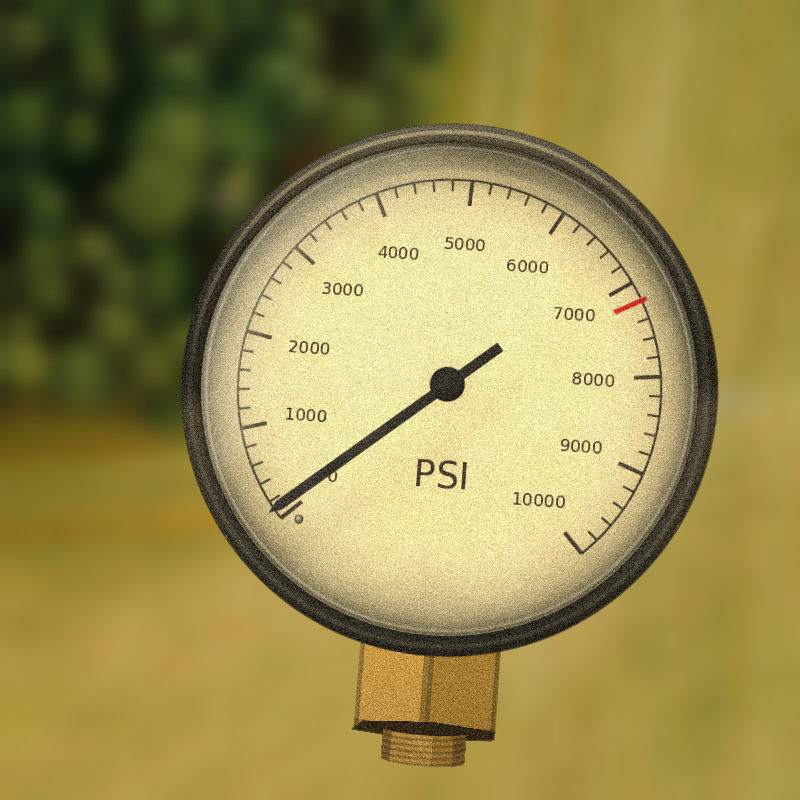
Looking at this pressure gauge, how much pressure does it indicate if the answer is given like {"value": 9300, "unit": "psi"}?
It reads {"value": 100, "unit": "psi"}
